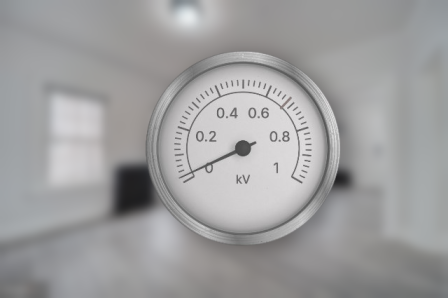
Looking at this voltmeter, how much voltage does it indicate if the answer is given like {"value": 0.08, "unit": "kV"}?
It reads {"value": 0.02, "unit": "kV"}
